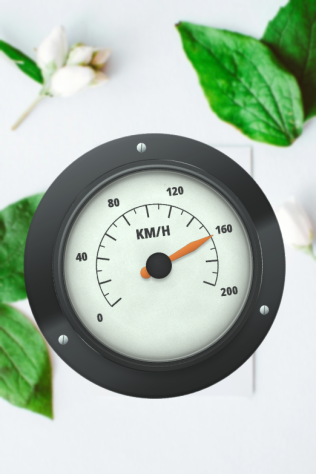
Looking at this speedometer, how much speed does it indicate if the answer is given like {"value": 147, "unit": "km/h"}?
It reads {"value": 160, "unit": "km/h"}
